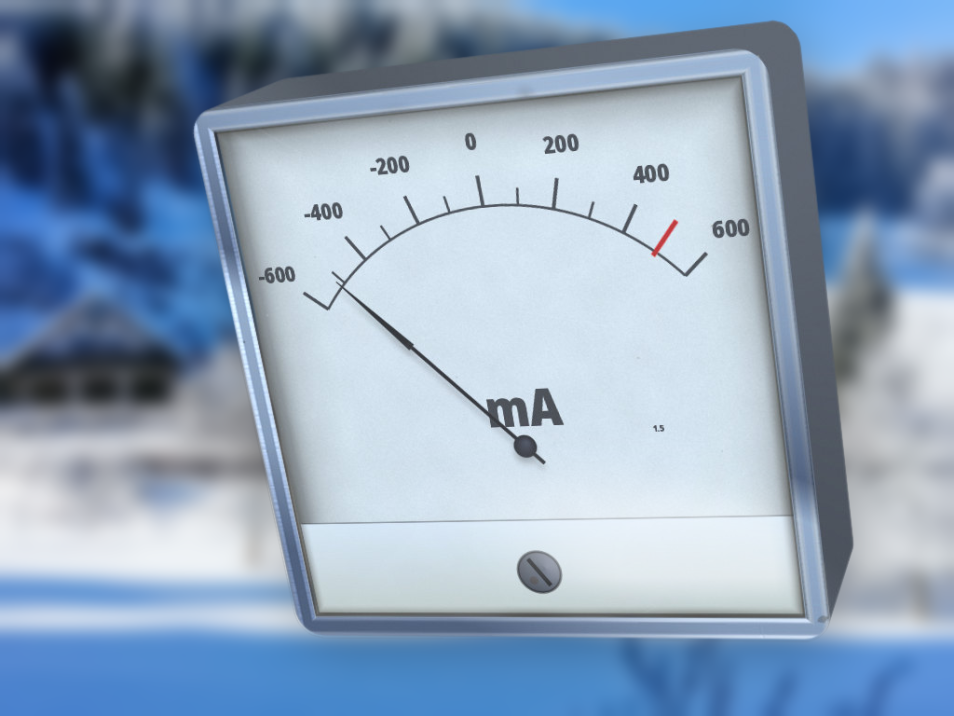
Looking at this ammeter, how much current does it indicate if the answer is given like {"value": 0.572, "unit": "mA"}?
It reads {"value": -500, "unit": "mA"}
